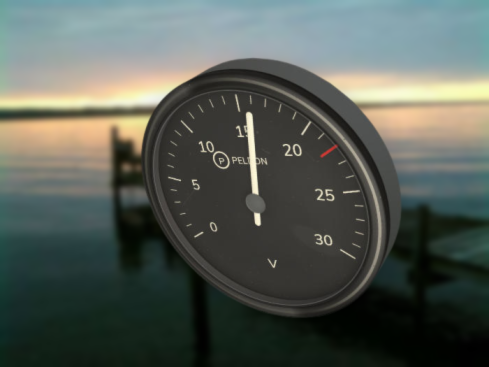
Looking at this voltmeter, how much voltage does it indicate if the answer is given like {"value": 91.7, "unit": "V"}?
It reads {"value": 16, "unit": "V"}
